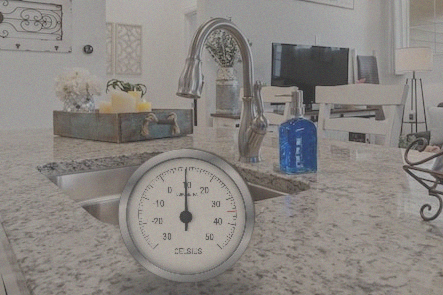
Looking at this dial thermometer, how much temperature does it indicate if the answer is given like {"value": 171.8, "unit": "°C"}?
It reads {"value": 10, "unit": "°C"}
